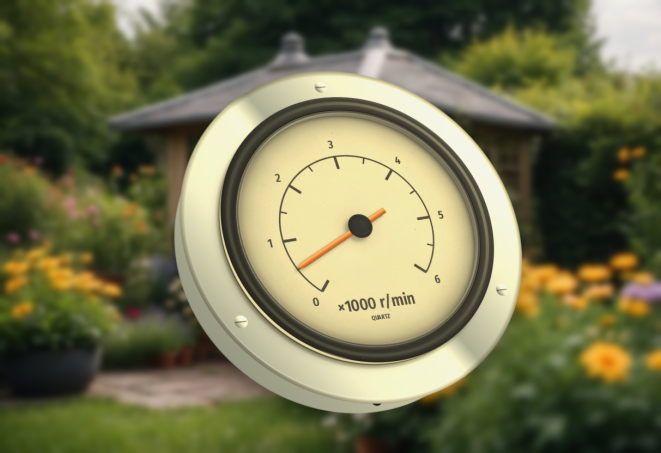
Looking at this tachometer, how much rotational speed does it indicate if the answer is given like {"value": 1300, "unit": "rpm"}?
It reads {"value": 500, "unit": "rpm"}
